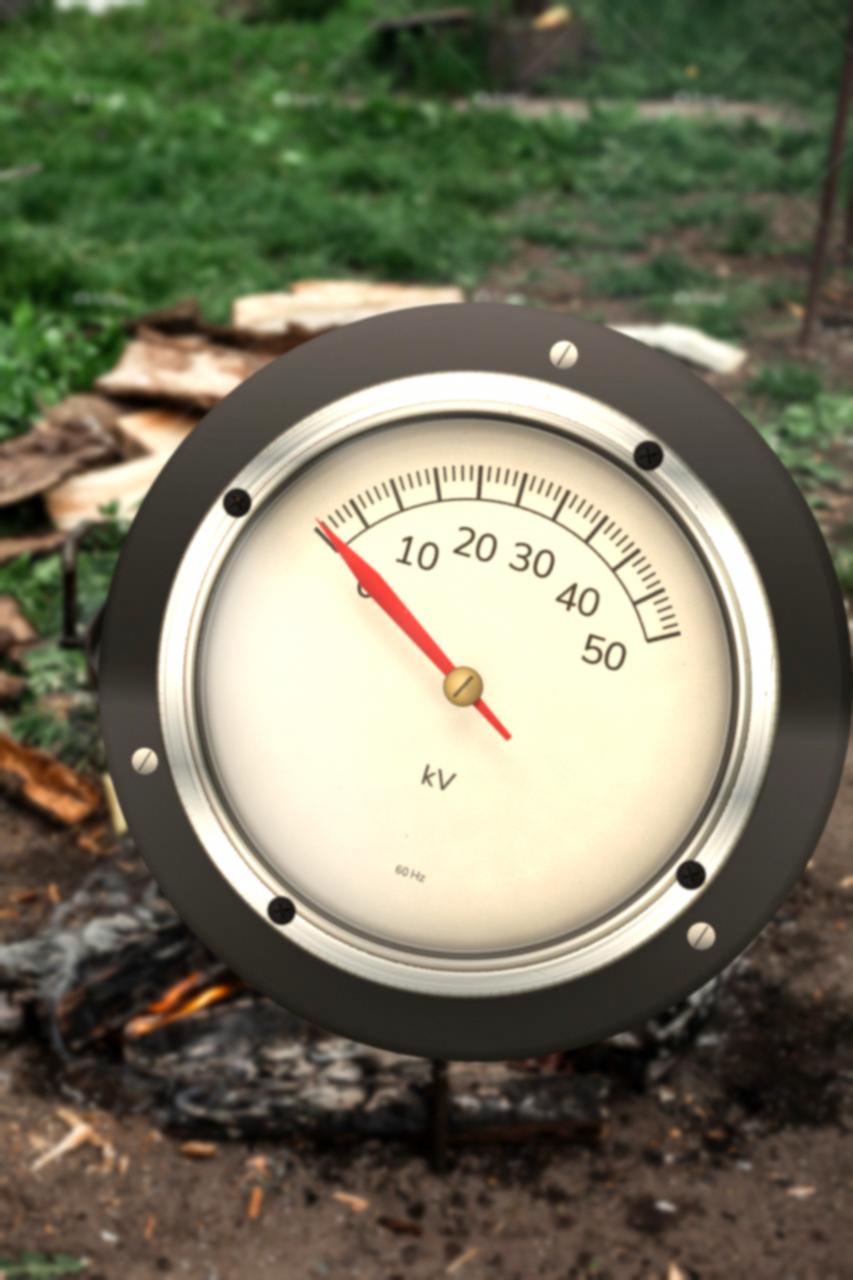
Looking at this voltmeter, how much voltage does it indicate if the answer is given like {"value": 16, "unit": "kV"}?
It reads {"value": 1, "unit": "kV"}
